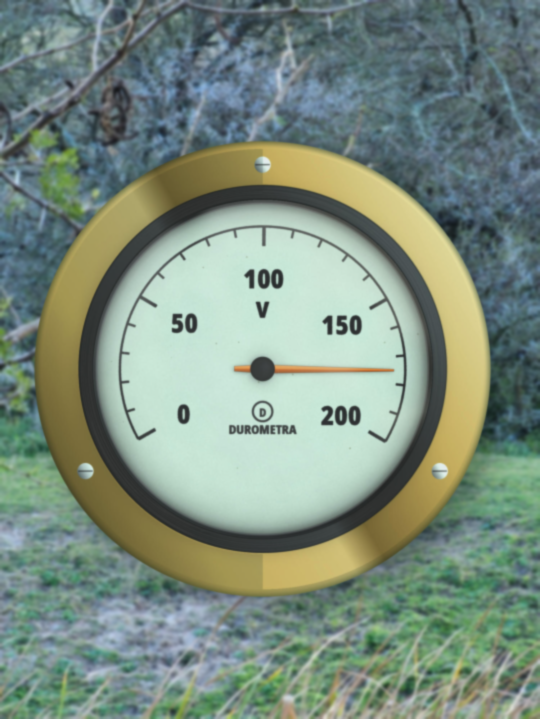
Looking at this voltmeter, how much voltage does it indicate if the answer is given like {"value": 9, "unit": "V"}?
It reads {"value": 175, "unit": "V"}
